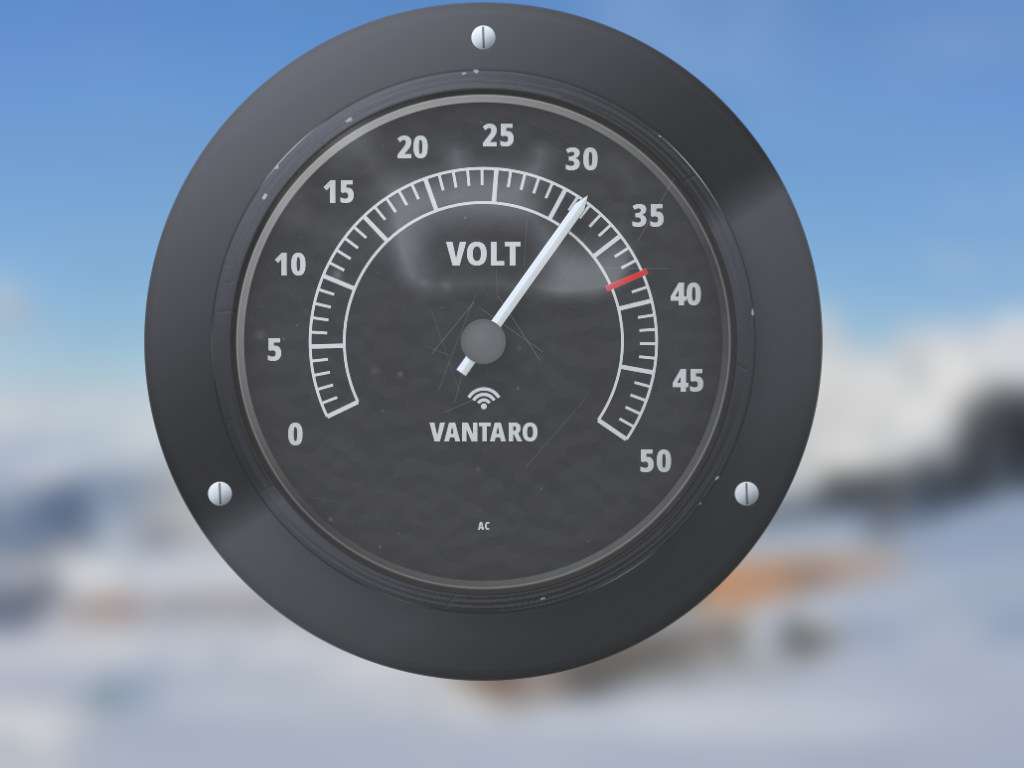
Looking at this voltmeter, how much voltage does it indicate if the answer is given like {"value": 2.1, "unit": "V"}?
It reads {"value": 31.5, "unit": "V"}
